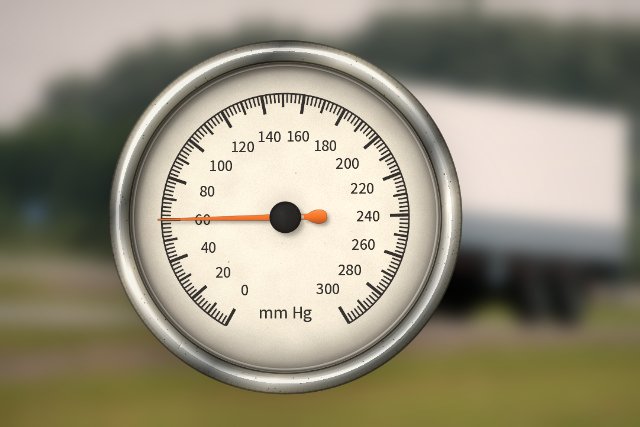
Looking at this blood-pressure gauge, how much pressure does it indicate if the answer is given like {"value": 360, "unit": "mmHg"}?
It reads {"value": 60, "unit": "mmHg"}
